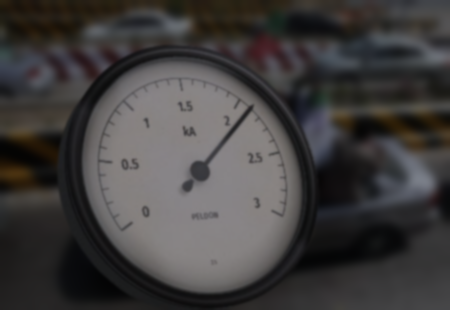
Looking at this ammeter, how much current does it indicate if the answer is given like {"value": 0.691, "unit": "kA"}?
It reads {"value": 2.1, "unit": "kA"}
